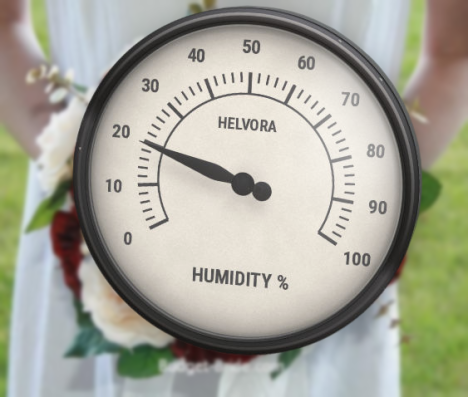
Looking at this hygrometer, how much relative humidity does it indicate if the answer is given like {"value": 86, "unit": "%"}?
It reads {"value": 20, "unit": "%"}
